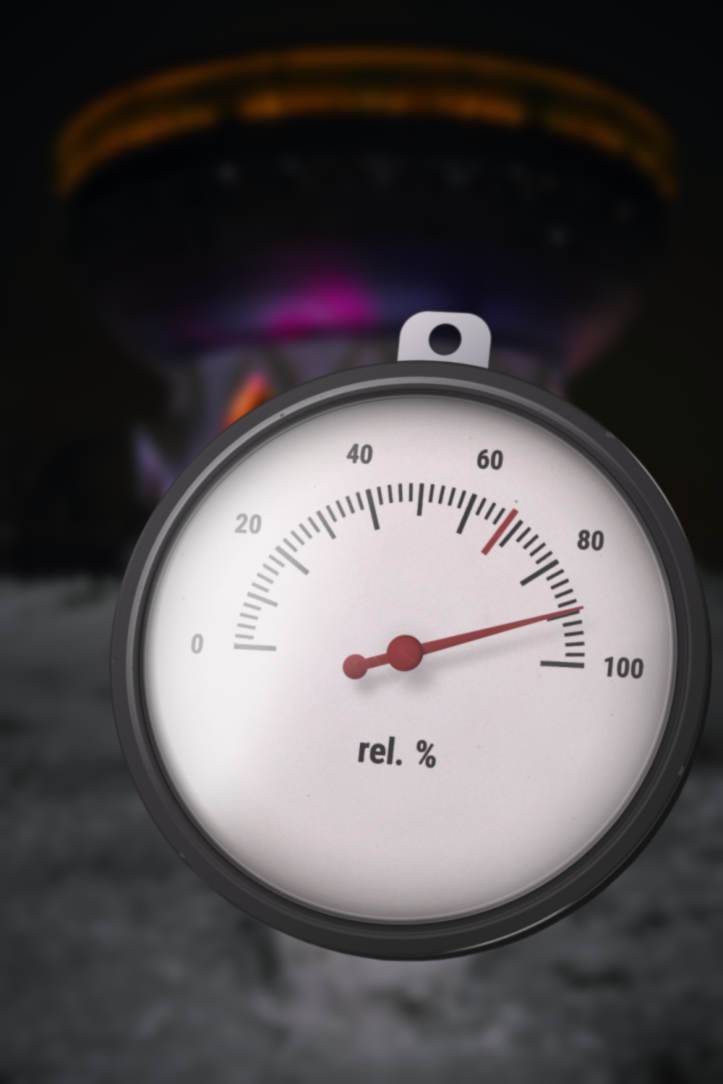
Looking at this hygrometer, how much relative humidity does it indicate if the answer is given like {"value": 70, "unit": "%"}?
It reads {"value": 90, "unit": "%"}
